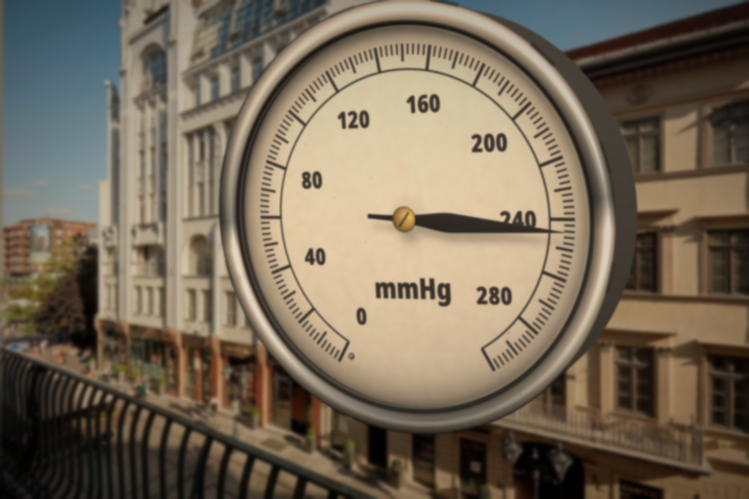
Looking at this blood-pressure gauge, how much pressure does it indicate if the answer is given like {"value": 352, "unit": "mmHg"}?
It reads {"value": 244, "unit": "mmHg"}
